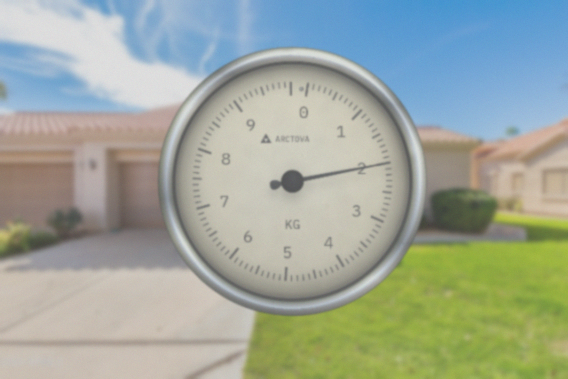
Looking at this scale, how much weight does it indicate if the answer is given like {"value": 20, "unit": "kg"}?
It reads {"value": 2, "unit": "kg"}
